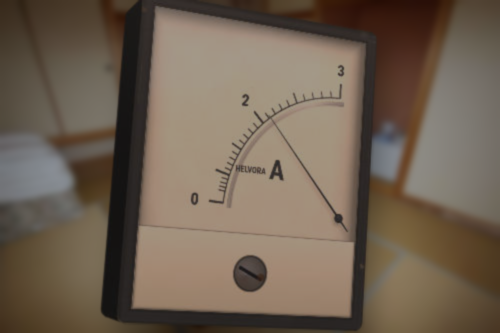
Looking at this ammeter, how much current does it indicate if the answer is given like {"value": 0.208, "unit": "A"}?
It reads {"value": 2.1, "unit": "A"}
